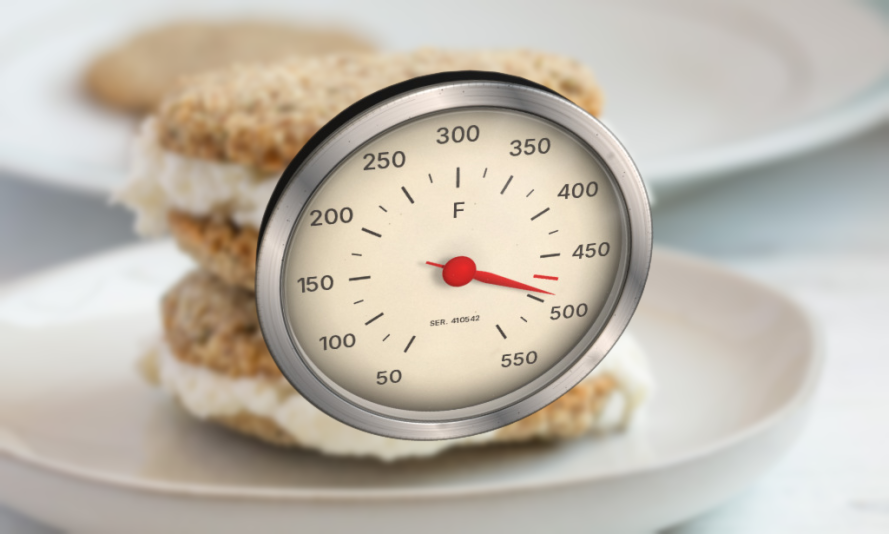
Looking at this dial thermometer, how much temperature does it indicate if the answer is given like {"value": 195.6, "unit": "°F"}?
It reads {"value": 487.5, "unit": "°F"}
